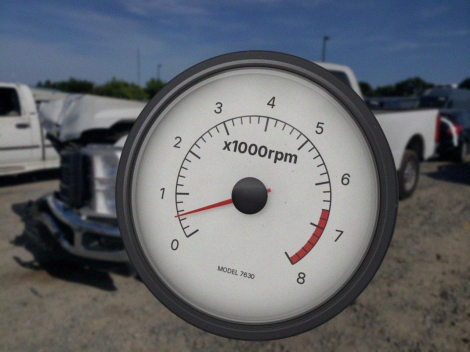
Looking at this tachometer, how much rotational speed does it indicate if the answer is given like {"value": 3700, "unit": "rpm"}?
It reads {"value": 500, "unit": "rpm"}
